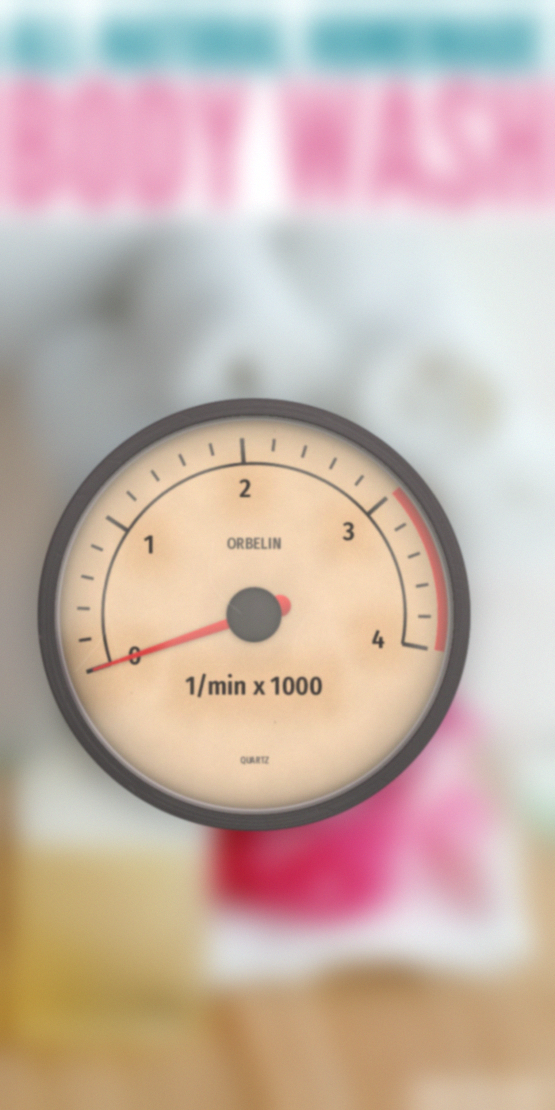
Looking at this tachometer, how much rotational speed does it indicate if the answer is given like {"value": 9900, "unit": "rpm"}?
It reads {"value": 0, "unit": "rpm"}
